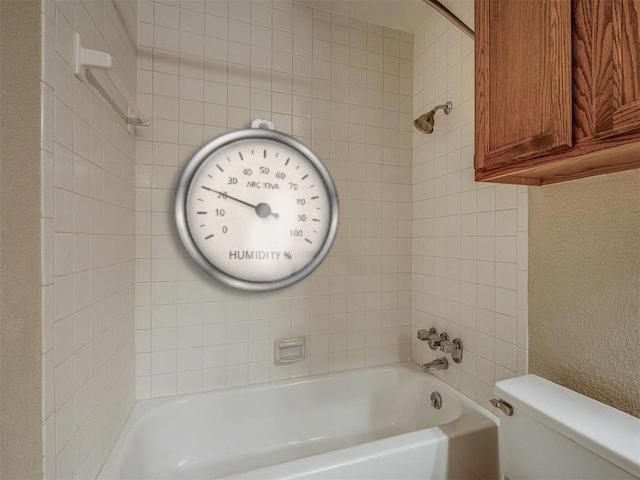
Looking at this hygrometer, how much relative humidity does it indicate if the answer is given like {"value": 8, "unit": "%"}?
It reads {"value": 20, "unit": "%"}
